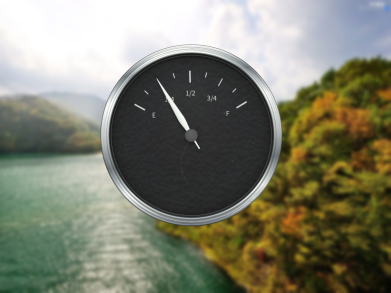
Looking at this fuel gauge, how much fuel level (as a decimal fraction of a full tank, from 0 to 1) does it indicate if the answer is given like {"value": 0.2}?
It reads {"value": 0.25}
